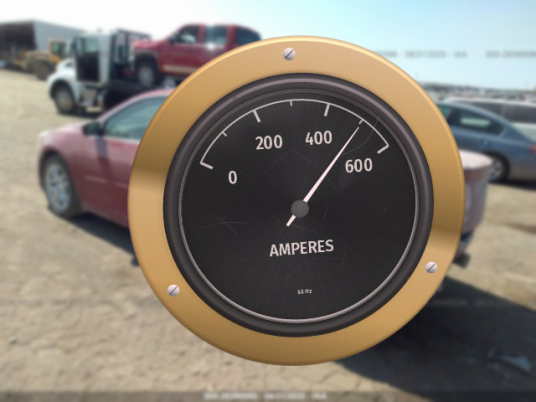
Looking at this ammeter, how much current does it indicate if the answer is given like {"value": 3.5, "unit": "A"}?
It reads {"value": 500, "unit": "A"}
